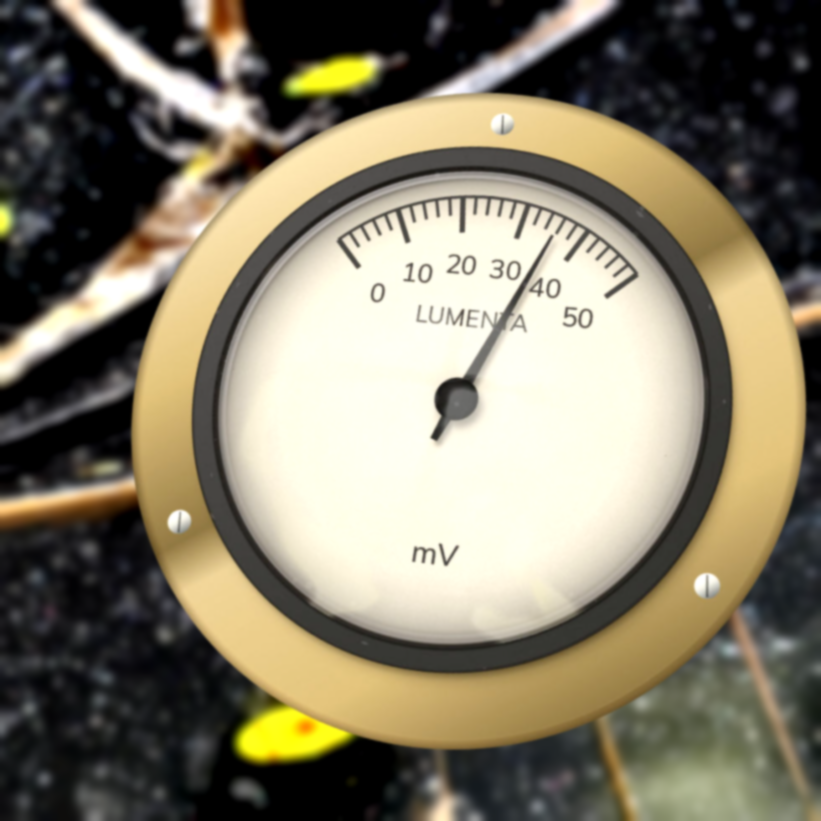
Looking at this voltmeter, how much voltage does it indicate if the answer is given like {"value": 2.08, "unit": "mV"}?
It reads {"value": 36, "unit": "mV"}
